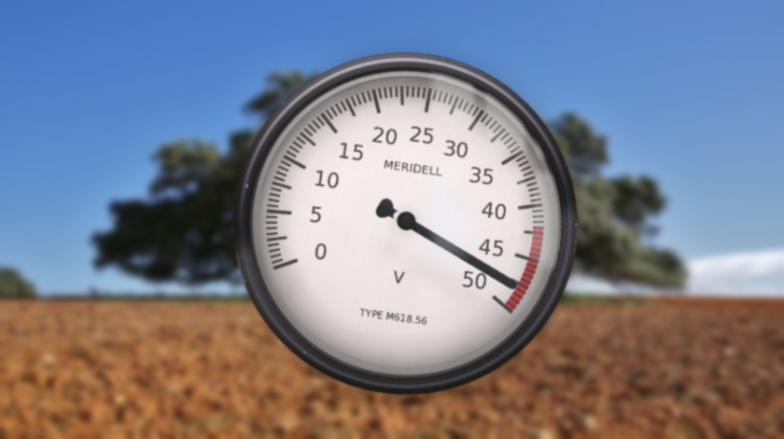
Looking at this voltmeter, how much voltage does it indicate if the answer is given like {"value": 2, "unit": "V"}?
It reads {"value": 48, "unit": "V"}
